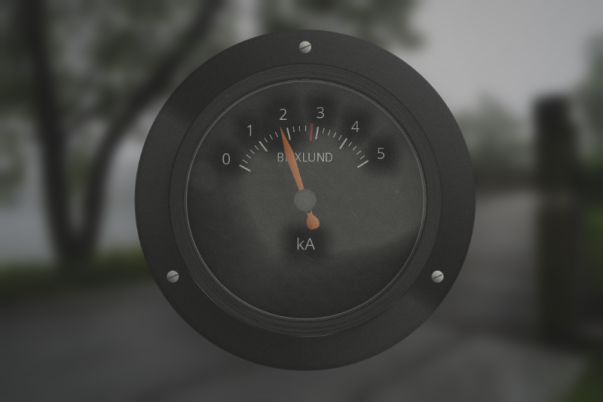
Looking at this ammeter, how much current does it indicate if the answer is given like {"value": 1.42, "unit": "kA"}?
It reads {"value": 1.8, "unit": "kA"}
